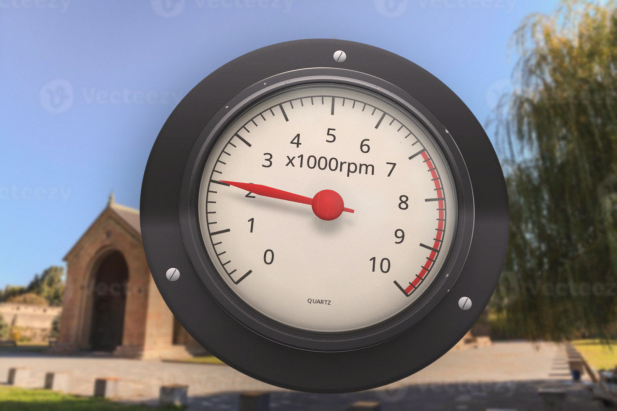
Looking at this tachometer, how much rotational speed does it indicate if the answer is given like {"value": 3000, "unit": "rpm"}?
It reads {"value": 2000, "unit": "rpm"}
